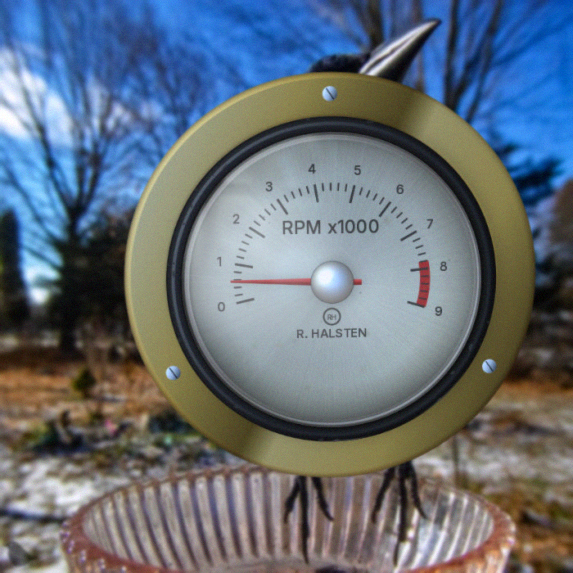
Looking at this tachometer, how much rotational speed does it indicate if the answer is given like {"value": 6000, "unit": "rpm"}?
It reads {"value": 600, "unit": "rpm"}
